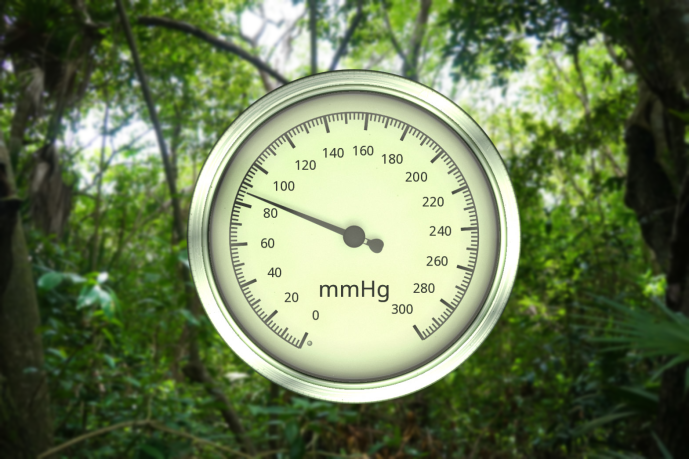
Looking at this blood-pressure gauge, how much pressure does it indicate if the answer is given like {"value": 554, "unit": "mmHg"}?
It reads {"value": 86, "unit": "mmHg"}
